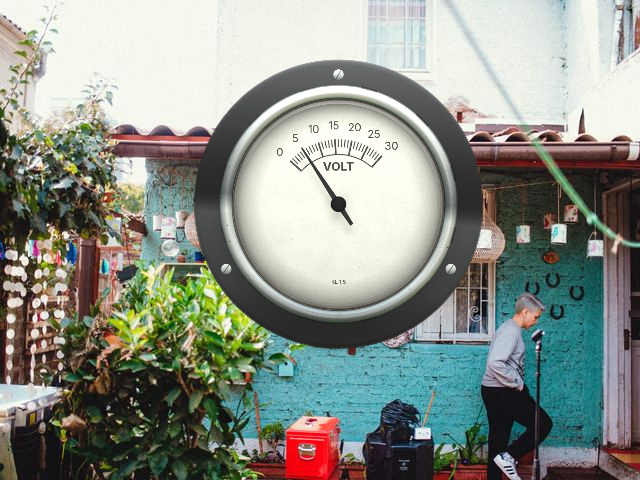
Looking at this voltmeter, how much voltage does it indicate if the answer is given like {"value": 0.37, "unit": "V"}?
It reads {"value": 5, "unit": "V"}
